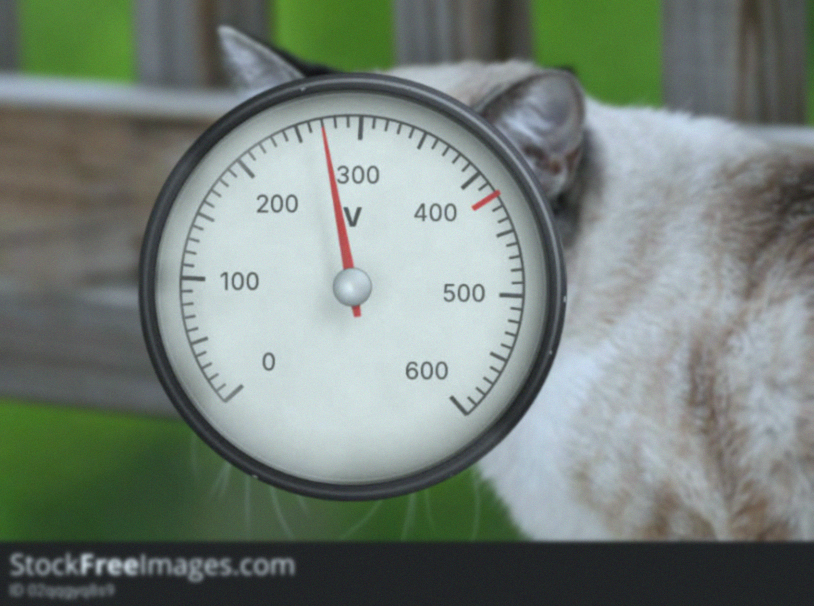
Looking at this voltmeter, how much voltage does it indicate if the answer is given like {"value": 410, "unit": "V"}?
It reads {"value": 270, "unit": "V"}
